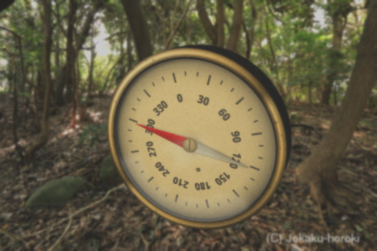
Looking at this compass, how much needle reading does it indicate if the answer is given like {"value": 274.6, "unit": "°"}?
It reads {"value": 300, "unit": "°"}
